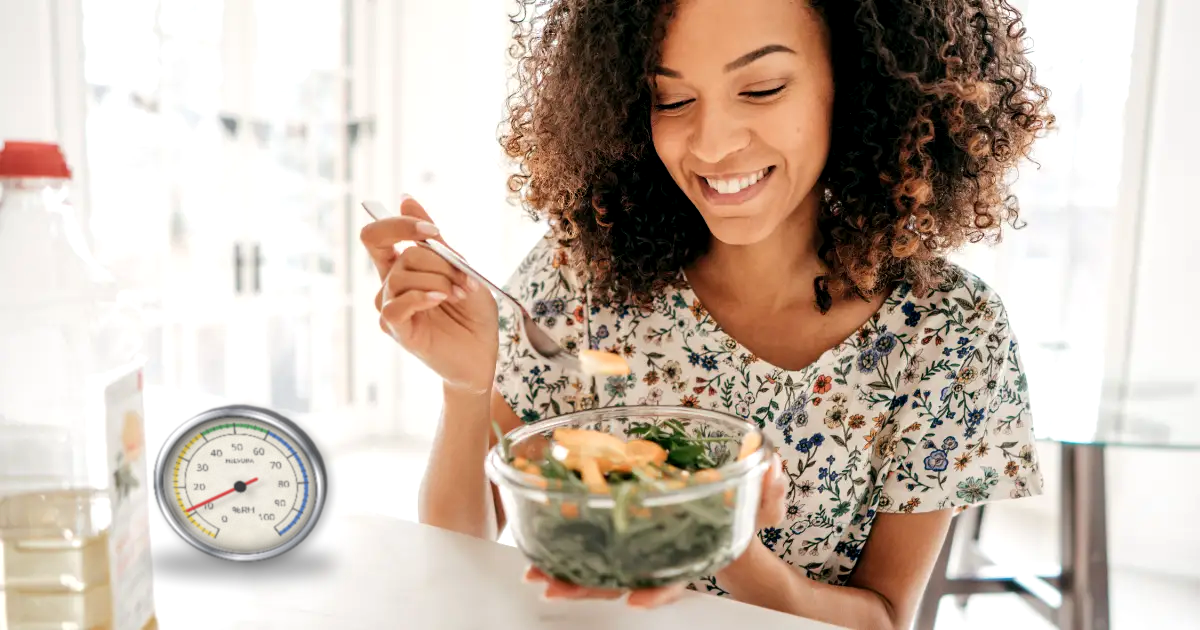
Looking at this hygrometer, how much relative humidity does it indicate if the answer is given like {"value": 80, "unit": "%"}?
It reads {"value": 12, "unit": "%"}
